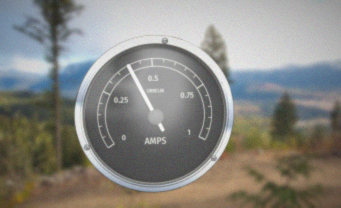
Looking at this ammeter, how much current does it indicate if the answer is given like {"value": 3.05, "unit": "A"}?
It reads {"value": 0.4, "unit": "A"}
